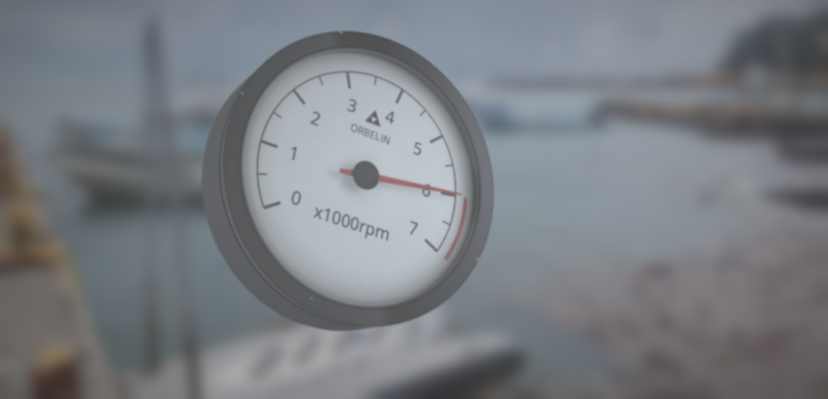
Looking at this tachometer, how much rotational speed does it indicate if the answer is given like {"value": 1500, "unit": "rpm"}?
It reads {"value": 6000, "unit": "rpm"}
